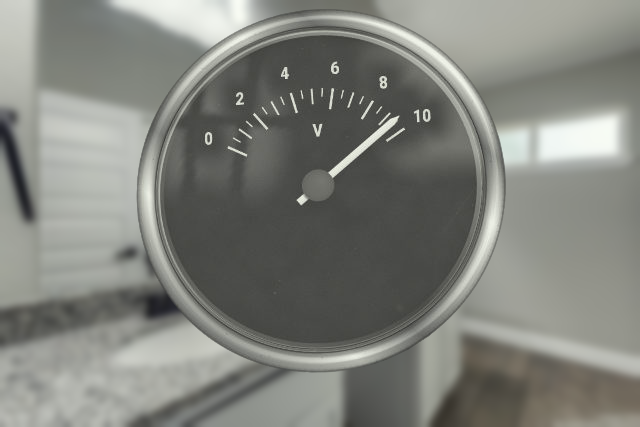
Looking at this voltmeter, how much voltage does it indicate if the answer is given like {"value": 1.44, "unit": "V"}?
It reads {"value": 9.5, "unit": "V"}
